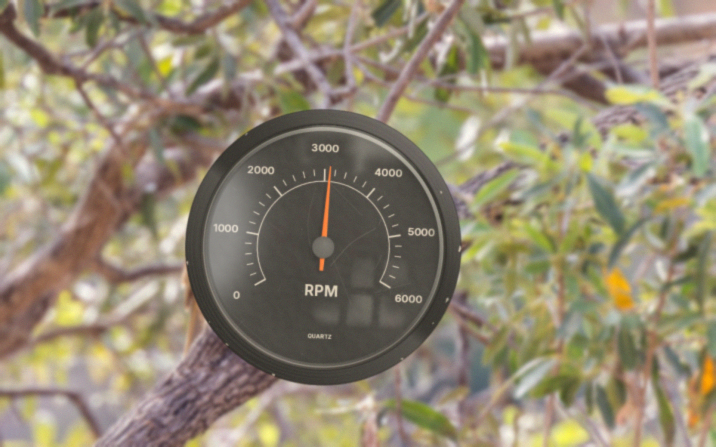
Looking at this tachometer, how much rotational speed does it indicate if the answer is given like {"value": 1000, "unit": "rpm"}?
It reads {"value": 3100, "unit": "rpm"}
